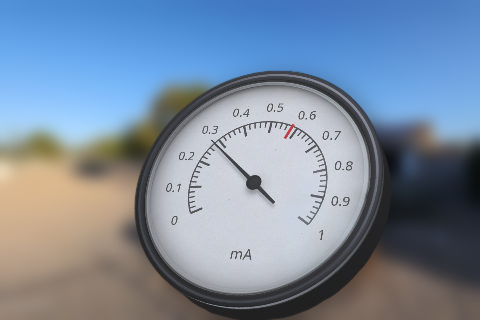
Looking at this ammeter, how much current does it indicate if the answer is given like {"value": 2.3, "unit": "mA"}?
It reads {"value": 0.28, "unit": "mA"}
